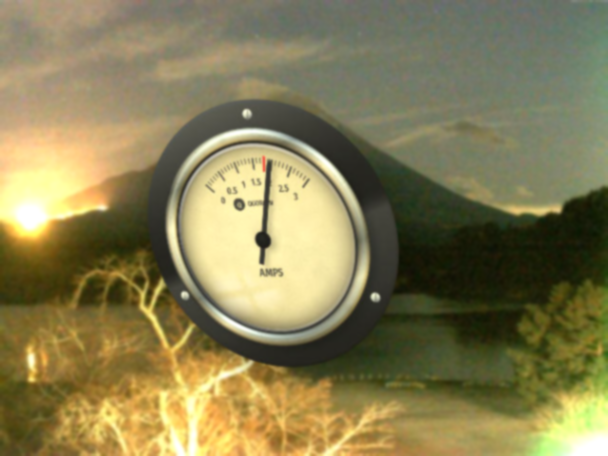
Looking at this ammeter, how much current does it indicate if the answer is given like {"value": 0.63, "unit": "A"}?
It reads {"value": 2, "unit": "A"}
